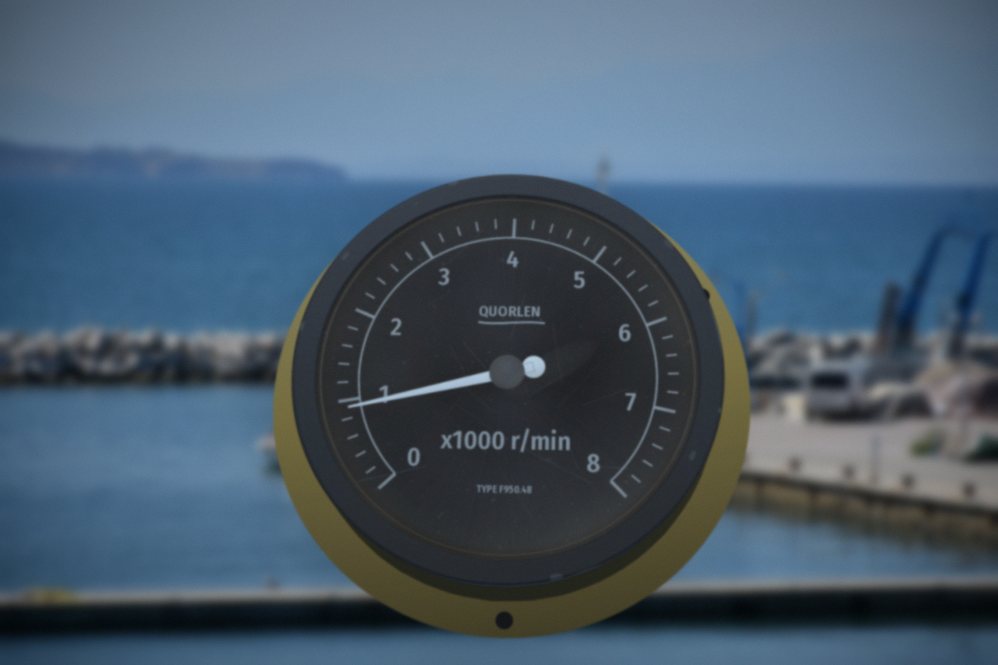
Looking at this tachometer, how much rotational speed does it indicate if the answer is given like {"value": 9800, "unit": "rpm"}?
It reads {"value": 900, "unit": "rpm"}
